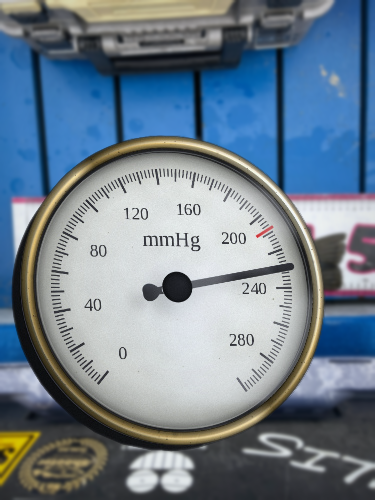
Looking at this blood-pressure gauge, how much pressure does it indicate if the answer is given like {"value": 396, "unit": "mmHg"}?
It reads {"value": 230, "unit": "mmHg"}
